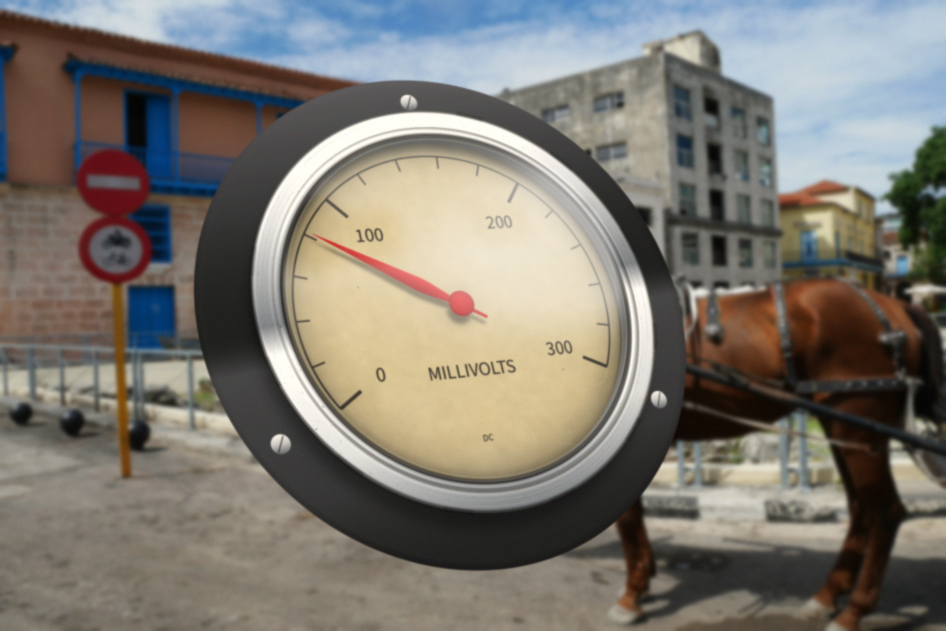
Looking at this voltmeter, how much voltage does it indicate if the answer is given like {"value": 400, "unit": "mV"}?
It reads {"value": 80, "unit": "mV"}
